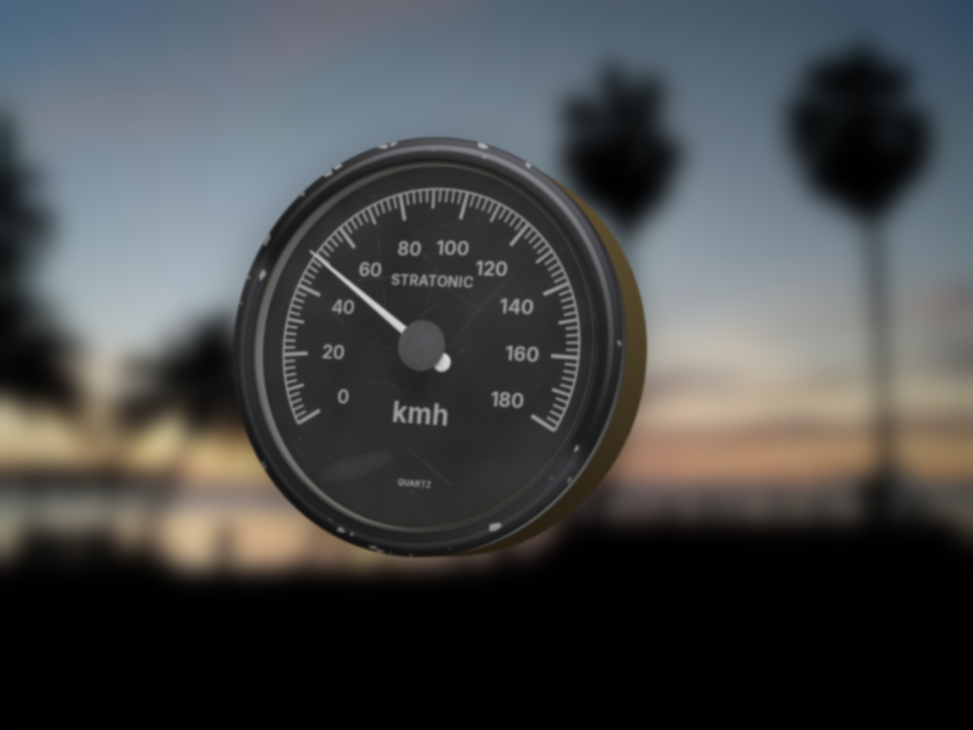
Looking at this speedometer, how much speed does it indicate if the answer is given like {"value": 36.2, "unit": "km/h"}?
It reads {"value": 50, "unit": "km/h"}
